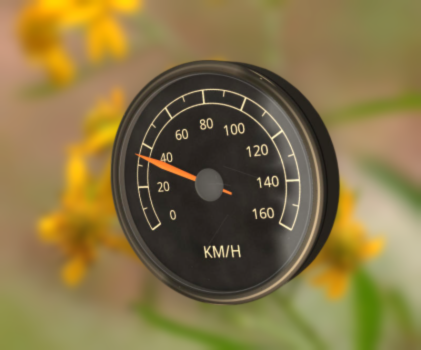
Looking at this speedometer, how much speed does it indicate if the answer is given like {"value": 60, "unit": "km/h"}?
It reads {"value": 35, "unit": "km/h"}
